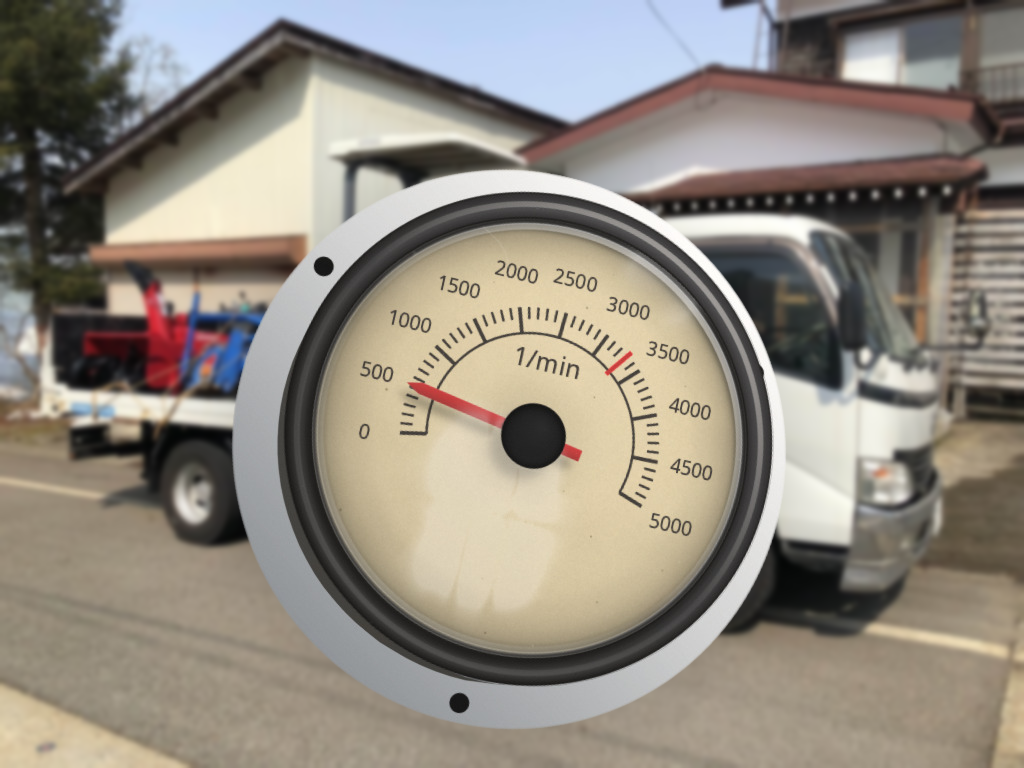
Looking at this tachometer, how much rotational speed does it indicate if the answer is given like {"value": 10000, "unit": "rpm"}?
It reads {"value": 500, "unit": "rpm"}
